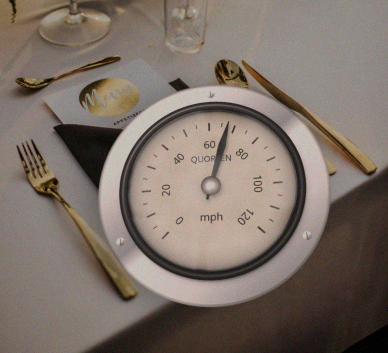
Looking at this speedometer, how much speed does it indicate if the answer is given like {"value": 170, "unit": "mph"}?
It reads {"value": 67.5, "unit": "mph"}
